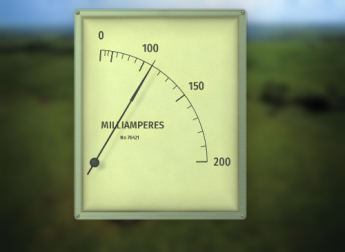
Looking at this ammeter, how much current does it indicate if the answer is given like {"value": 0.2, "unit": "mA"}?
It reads {"value": 110, "unit": "mA"}
